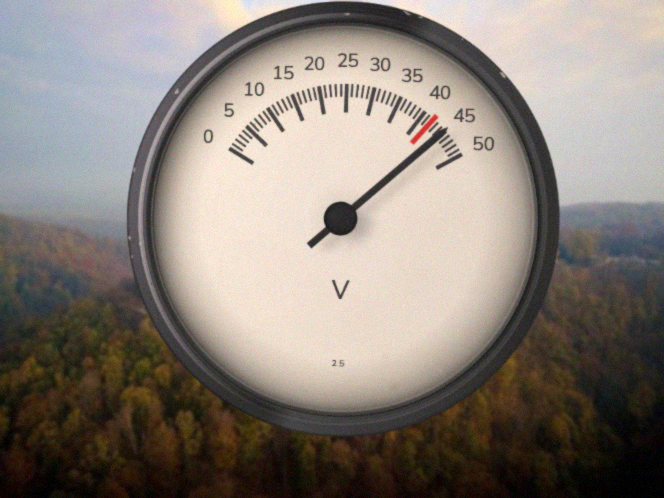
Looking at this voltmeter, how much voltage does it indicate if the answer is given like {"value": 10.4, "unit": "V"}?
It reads {"value": 45, "unit": "V"}
